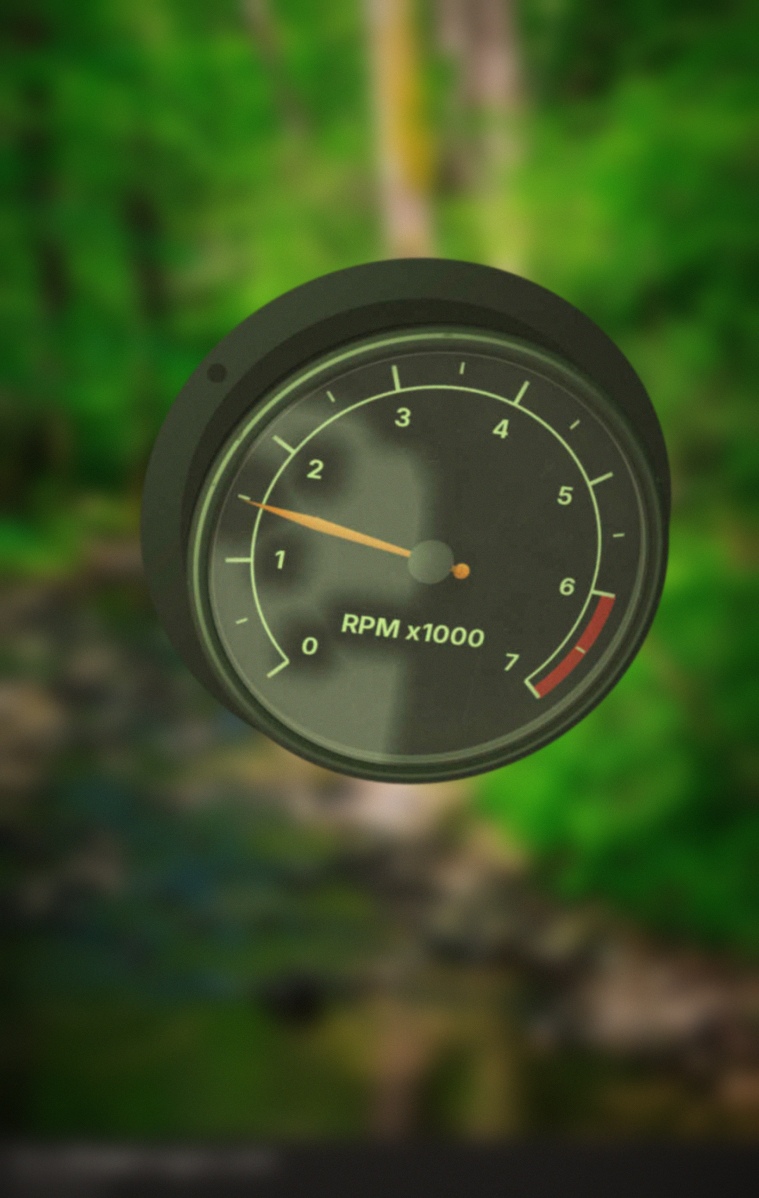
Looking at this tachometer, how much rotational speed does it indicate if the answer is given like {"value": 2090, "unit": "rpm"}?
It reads {"value": 1500, "unit": "rpm"}
